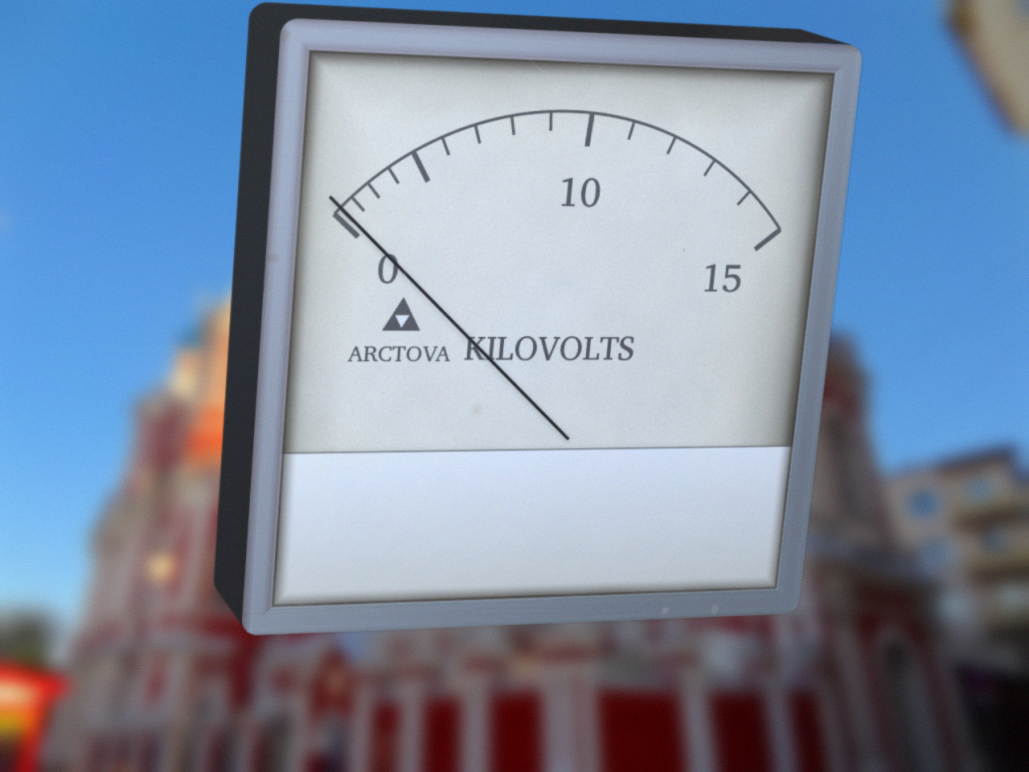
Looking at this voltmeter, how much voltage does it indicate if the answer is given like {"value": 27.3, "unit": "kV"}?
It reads {"value": 1, "unit": "kV"}
